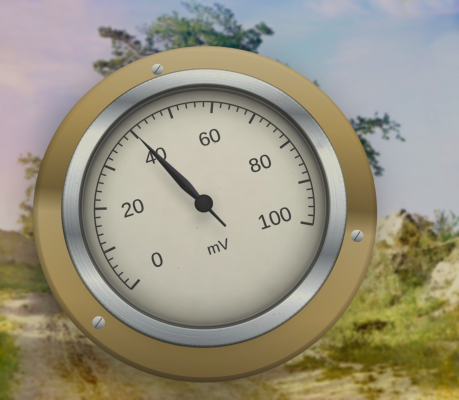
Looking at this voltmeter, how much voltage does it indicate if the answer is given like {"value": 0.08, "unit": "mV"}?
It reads {"value": 40, "unit": "mV"}
